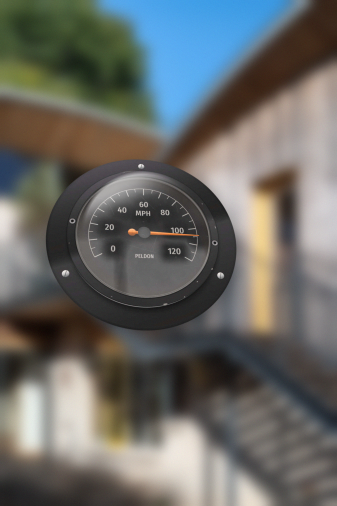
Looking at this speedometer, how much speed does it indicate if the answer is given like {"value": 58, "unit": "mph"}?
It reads {"value": 105, "unit": "mph"}
